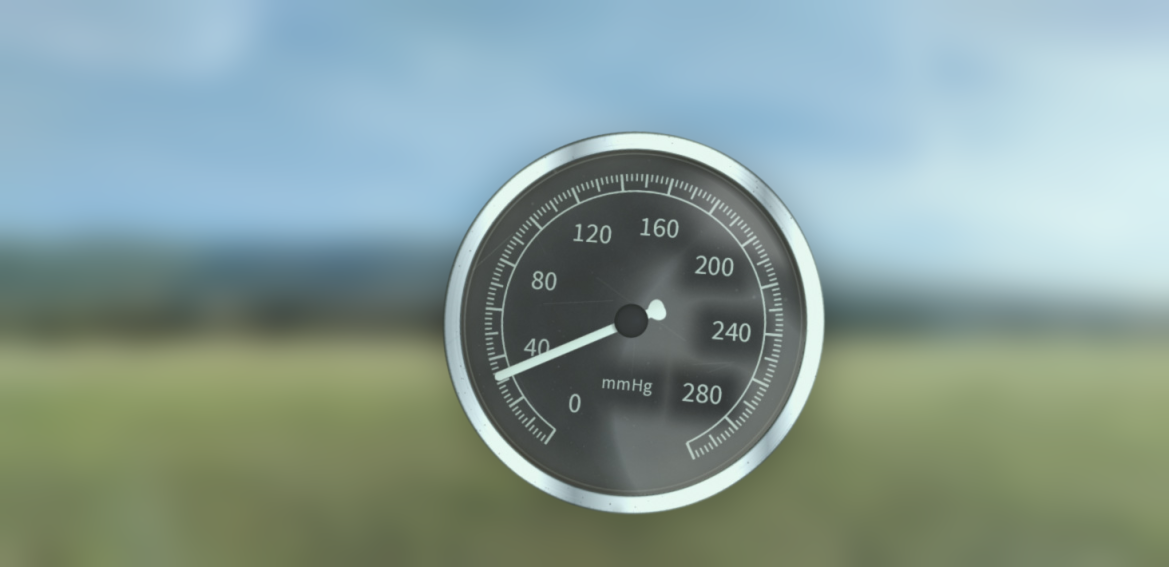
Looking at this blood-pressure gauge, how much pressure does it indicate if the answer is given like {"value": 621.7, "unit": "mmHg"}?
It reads {"value": 32, "unit": "mmHg"}
